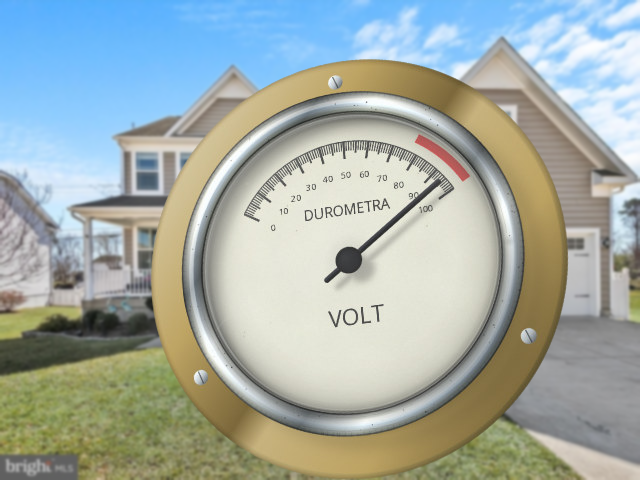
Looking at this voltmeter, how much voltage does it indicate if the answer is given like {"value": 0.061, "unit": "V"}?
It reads {"value": 95, "unit": "V"}
